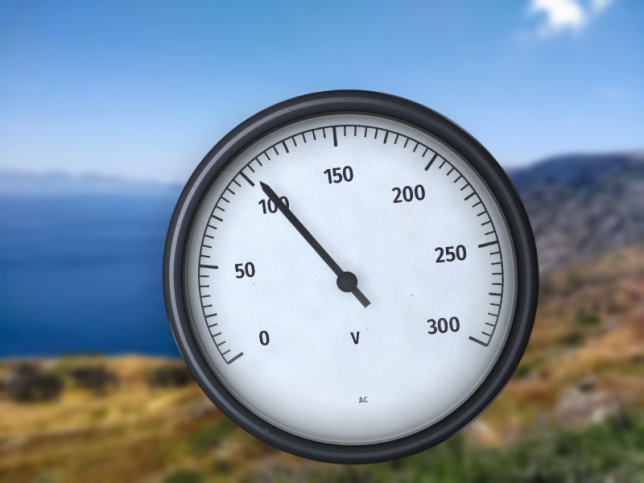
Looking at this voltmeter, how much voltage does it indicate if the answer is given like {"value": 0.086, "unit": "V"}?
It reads {"value": 105, "unit": "V"}
